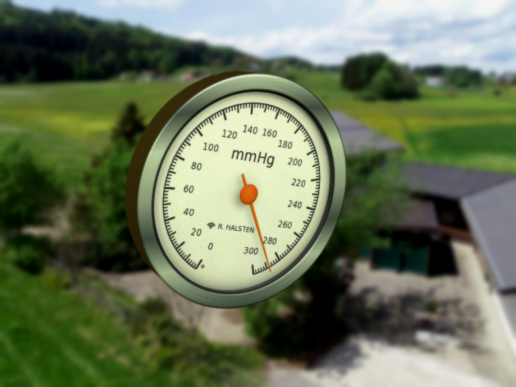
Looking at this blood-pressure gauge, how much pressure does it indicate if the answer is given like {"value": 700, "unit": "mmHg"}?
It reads {"value": 290, "unit": "mmHg"}
